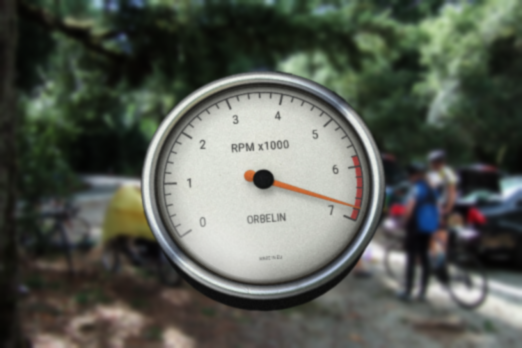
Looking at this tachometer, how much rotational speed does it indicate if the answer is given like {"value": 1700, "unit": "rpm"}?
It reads {"value": 6800, "unit": "rpm"}
